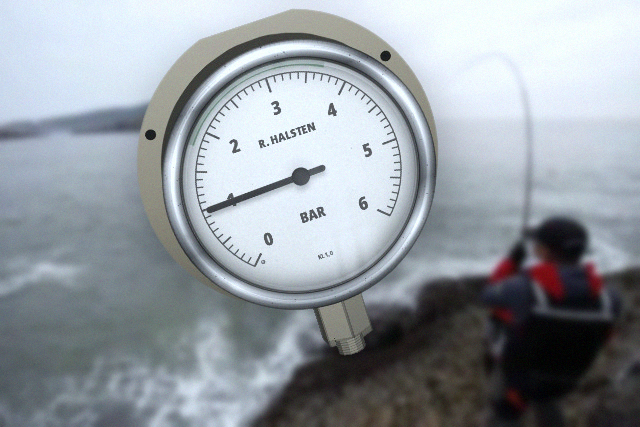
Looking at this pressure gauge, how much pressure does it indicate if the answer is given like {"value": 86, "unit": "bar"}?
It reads {"value": 1, "unit": "bar"}
